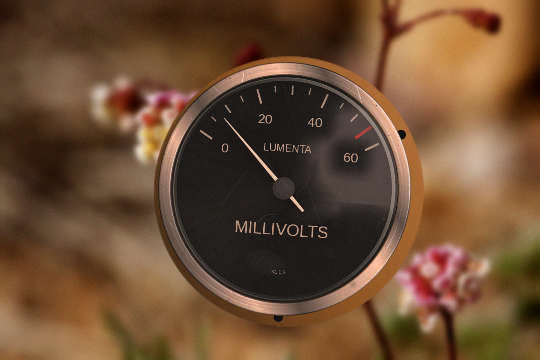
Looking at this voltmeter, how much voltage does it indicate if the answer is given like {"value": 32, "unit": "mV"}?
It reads {"value": 7.5, "unit": "mV"}
